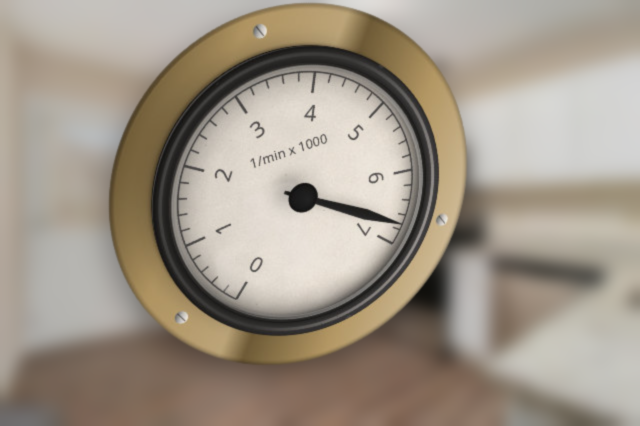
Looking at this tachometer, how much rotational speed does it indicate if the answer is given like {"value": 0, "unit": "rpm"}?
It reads {"value": 6700, "unit": "rpm"}
